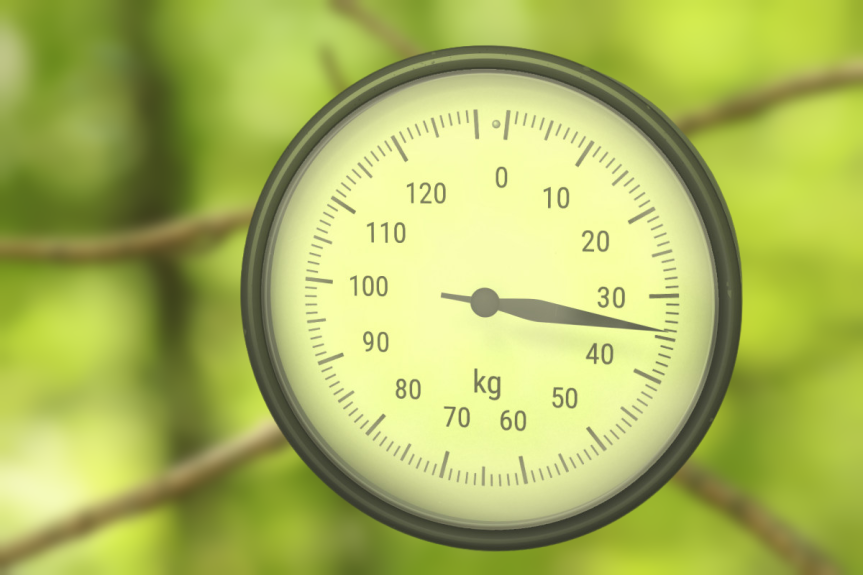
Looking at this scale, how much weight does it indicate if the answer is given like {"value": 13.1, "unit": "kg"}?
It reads {"value": 34, "unit": "kg"}
